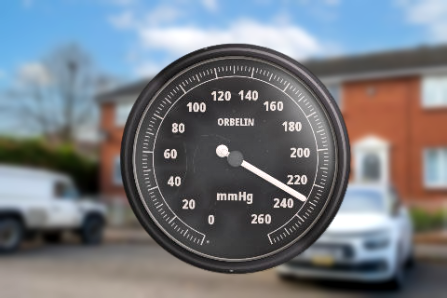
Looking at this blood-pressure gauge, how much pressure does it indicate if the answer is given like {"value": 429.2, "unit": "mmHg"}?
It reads {"value": 230, "unit": "mmHg"}
